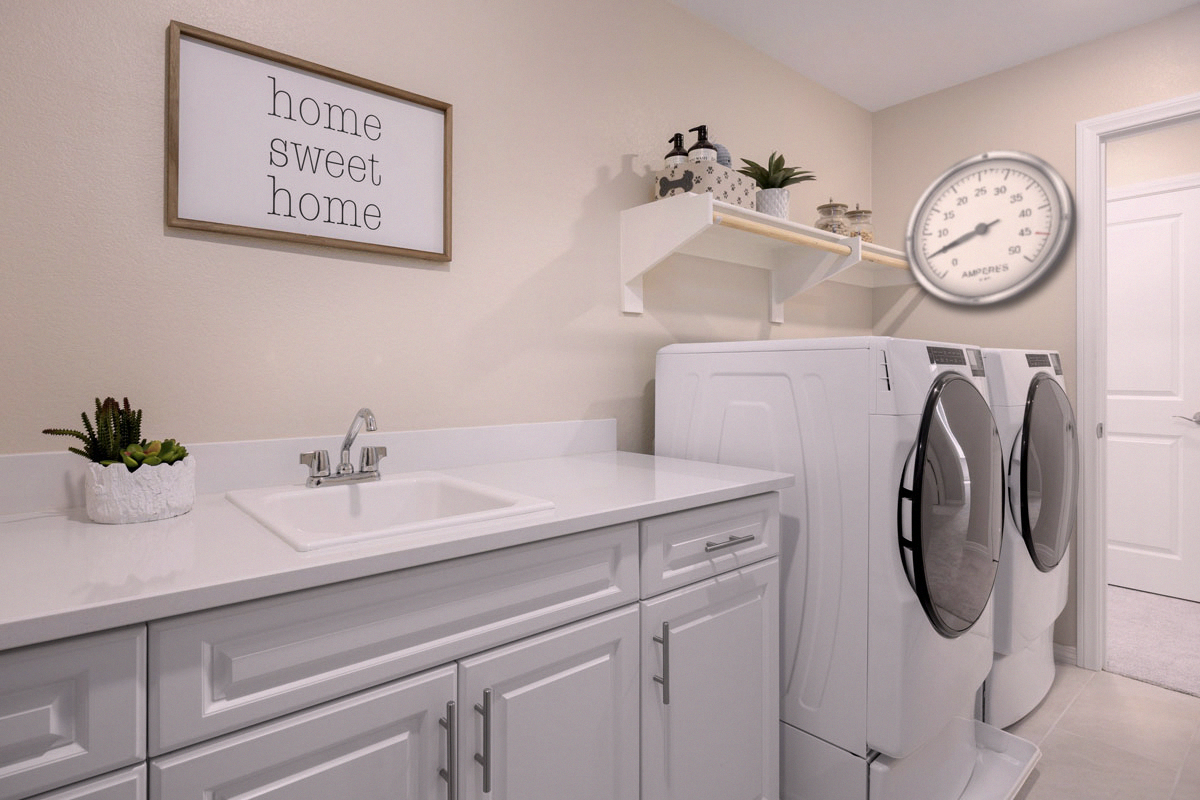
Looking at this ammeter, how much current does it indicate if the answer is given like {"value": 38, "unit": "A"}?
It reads {"value": 5, "unit": "A"}
